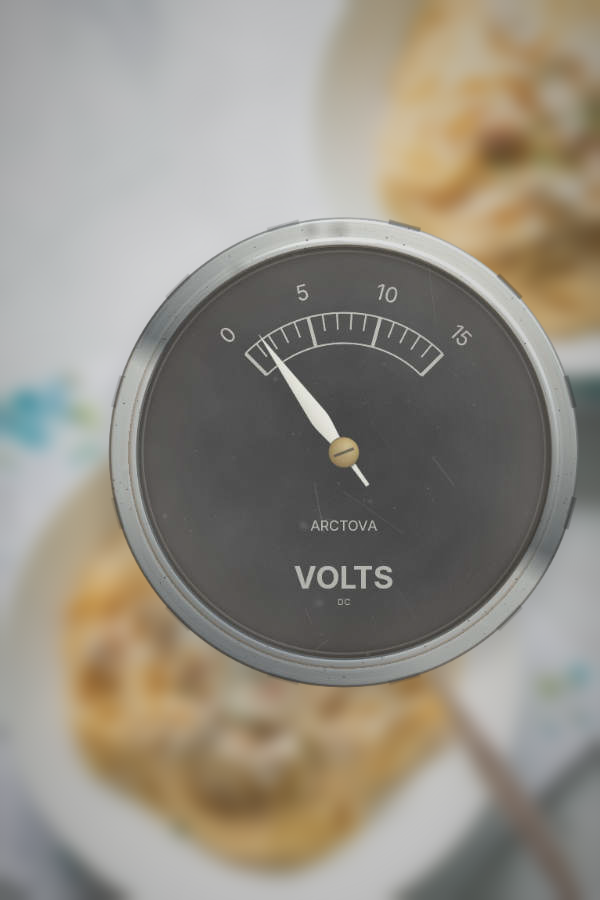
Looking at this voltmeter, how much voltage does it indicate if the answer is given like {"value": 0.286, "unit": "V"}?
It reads {"value": 1.5, "unit": "V"}
